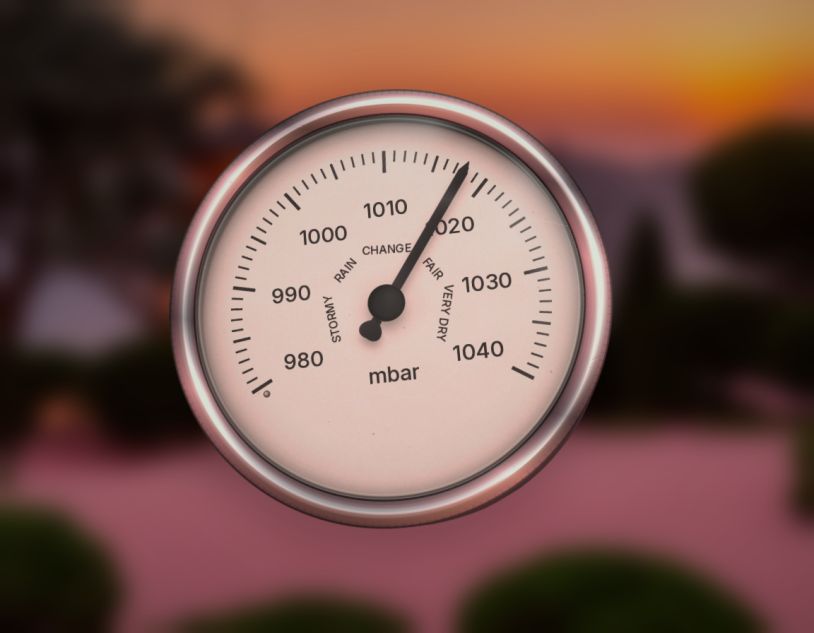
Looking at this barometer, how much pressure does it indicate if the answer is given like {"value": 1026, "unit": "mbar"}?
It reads {"value": 1018, "unit": "mbar"}
